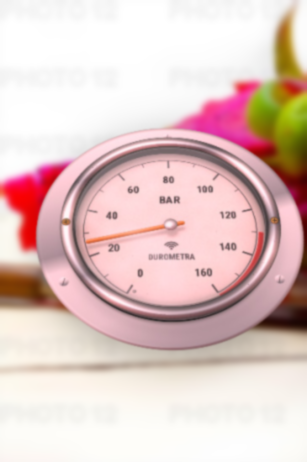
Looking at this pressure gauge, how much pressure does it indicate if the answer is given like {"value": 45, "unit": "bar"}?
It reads {"value": 25, "unit": "bar"}
